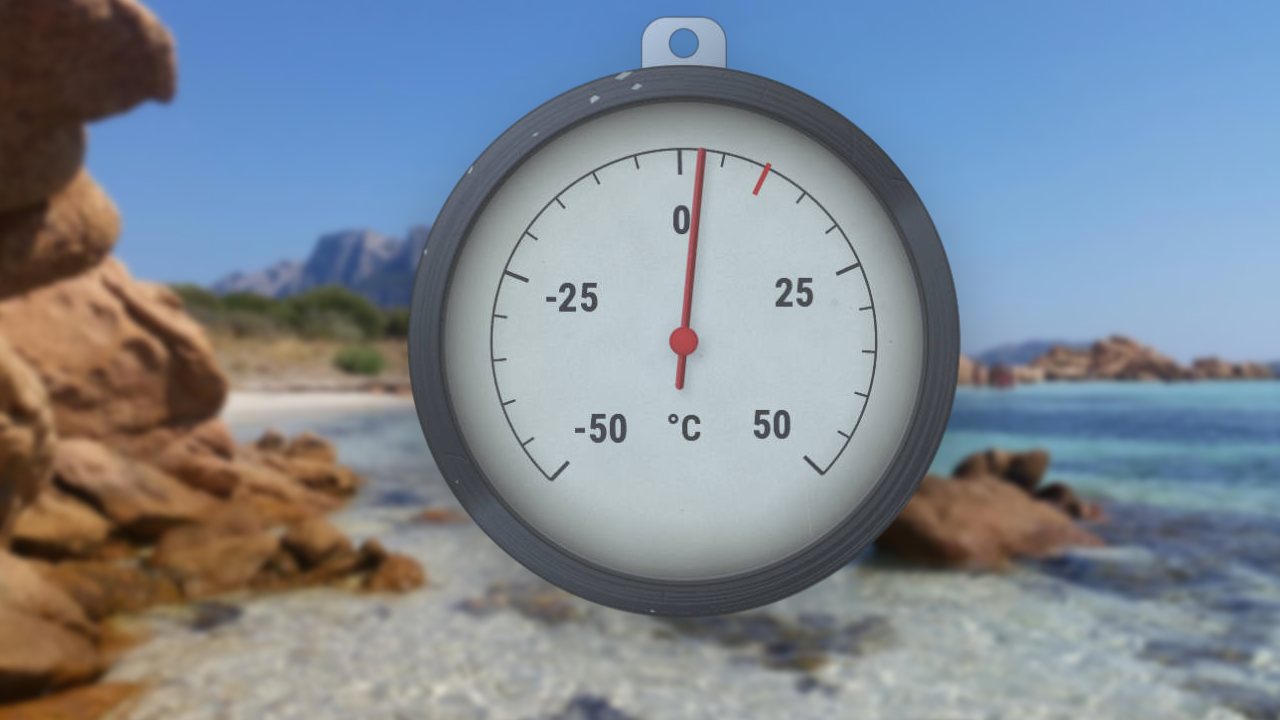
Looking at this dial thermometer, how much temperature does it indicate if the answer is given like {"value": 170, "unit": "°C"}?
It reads {"value": 2.5, "unit": "°C"}
